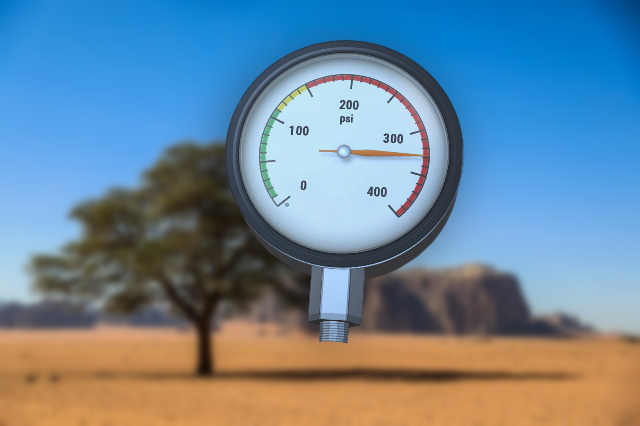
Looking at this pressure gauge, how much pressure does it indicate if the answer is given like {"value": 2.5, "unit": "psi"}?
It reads {"value": 330, "unit": "psi"}
